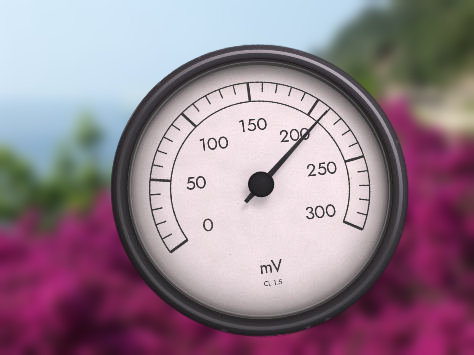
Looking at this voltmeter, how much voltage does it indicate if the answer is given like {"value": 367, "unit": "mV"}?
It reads {"value": 210, "unit": "mV"}
